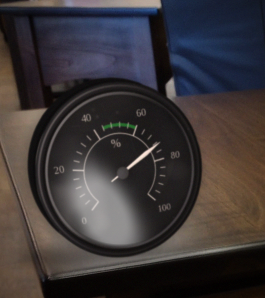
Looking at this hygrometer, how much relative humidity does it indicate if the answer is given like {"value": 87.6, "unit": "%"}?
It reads {"value": 72, "unit": "%"}
